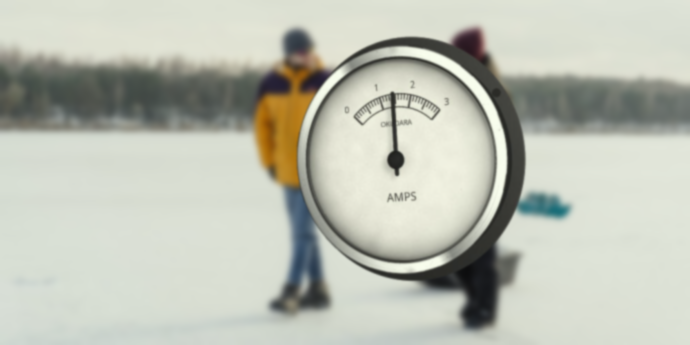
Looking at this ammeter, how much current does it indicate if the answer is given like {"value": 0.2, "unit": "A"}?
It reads {"value": 1.5, "unit": "A"}
